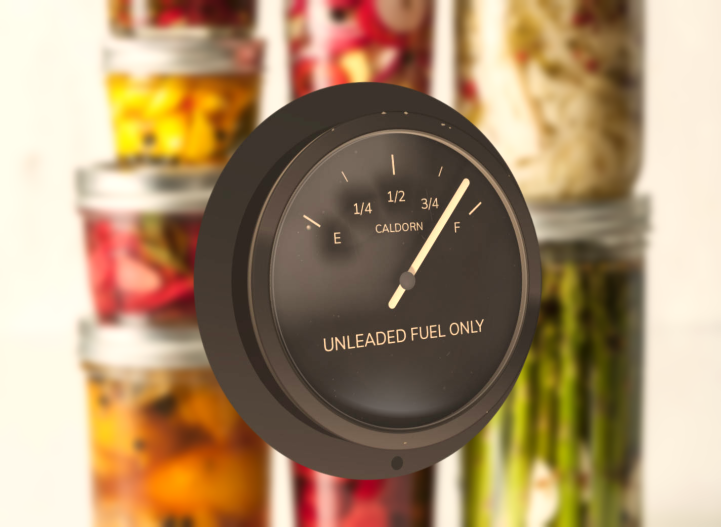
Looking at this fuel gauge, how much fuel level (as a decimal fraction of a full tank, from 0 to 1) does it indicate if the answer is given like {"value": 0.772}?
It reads {"value": 0.875}
